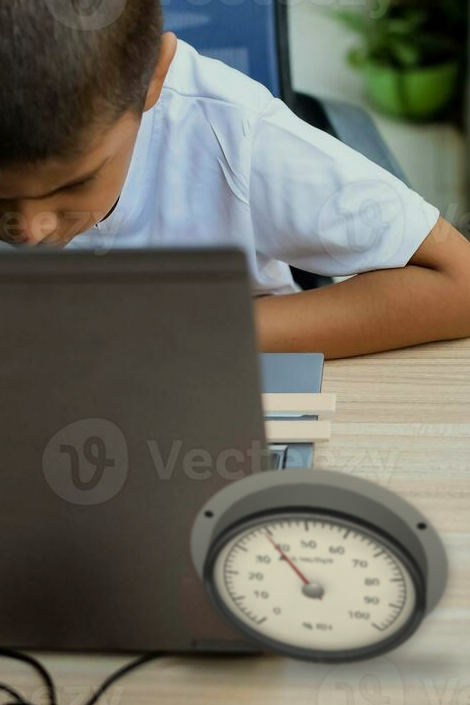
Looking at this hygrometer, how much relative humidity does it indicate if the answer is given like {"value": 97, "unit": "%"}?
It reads {"value": 40, "unit": "%"}
